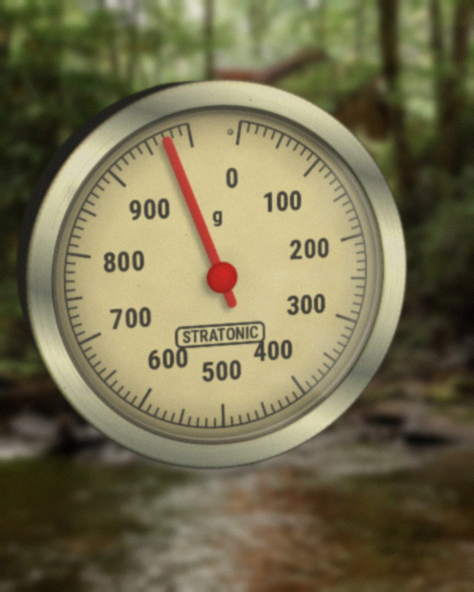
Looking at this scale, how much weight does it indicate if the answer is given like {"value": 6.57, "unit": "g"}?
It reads {"value": 970, "unit": "g"}
